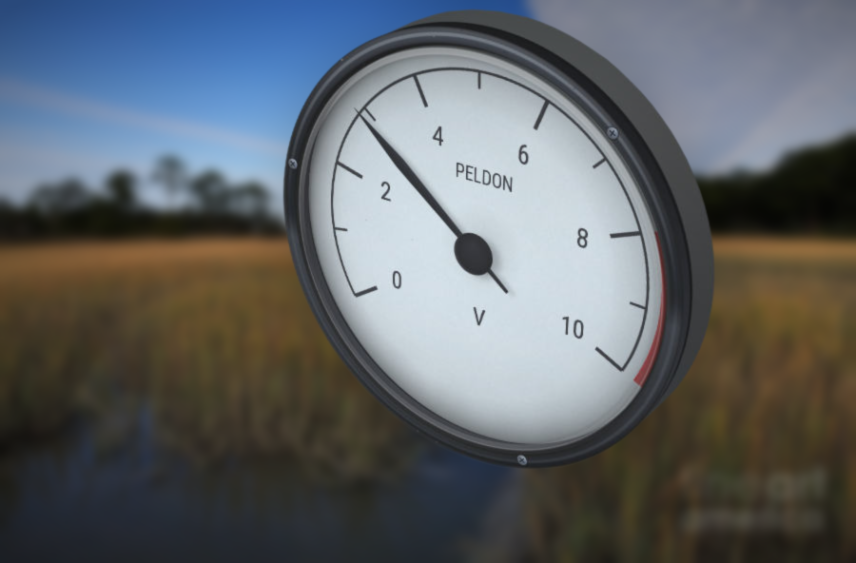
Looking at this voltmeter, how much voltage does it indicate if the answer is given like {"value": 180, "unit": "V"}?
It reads {"value": 3, "unit": "V"}
